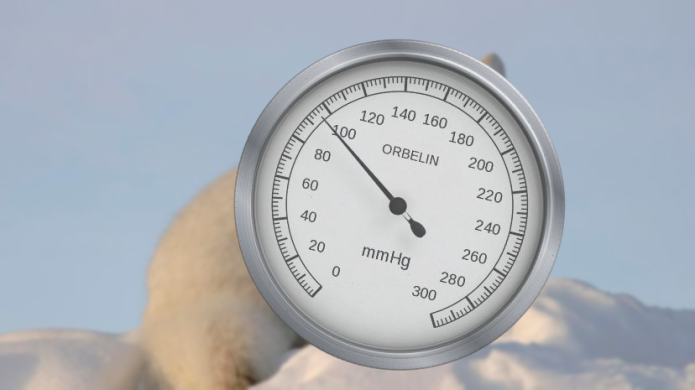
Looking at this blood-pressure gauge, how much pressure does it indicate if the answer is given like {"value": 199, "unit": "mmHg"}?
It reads {"value": 96, "unit": "mmHg"}
